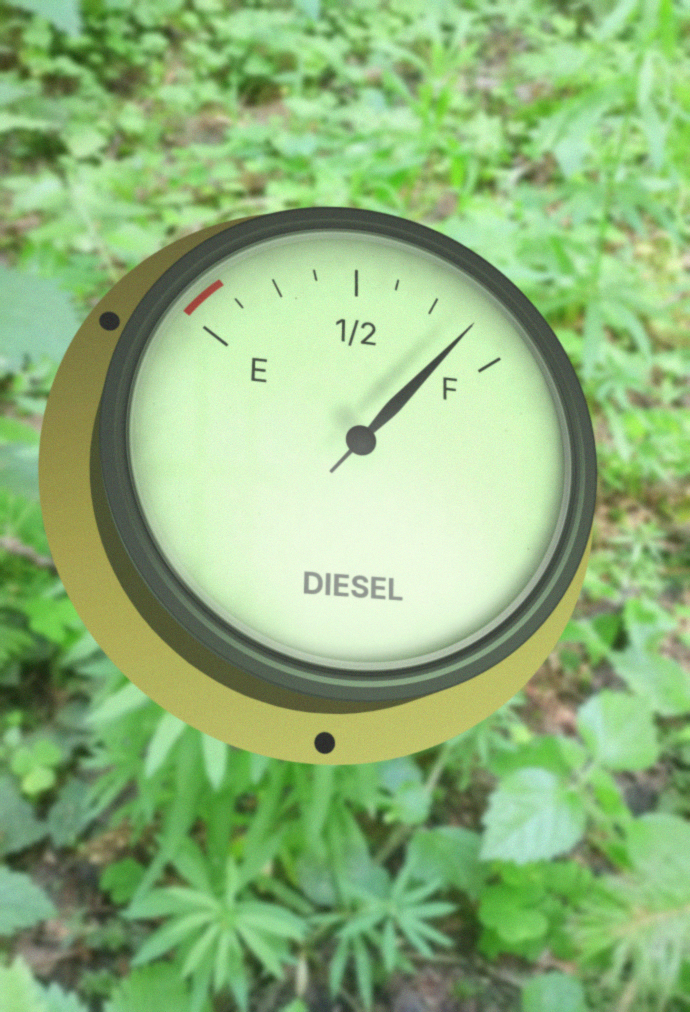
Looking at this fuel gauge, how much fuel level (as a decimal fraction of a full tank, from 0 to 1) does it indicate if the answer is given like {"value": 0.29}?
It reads {"value": 0.875}
